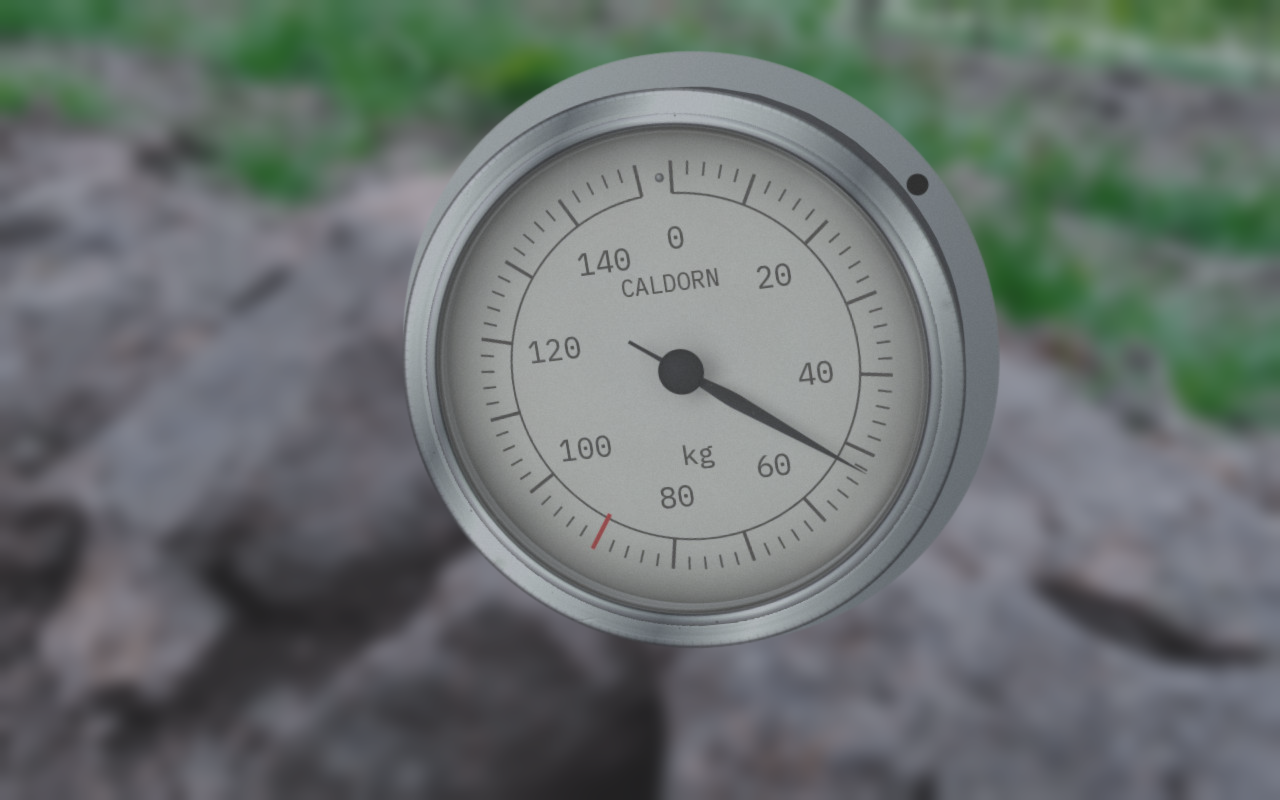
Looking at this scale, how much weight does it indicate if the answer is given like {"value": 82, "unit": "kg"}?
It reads {"value": 52, "unit": "kg"}
